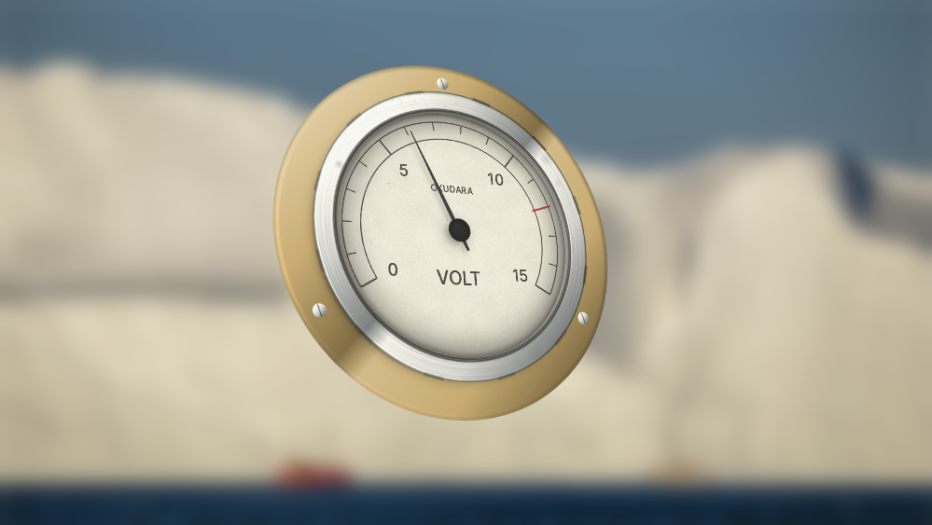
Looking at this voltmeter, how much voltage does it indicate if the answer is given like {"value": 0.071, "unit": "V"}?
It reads {"value": 6, "unit": "V"}
